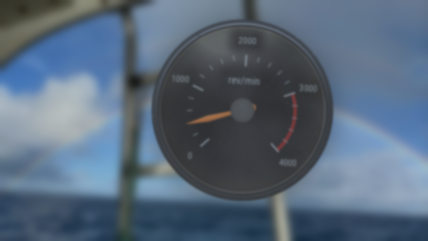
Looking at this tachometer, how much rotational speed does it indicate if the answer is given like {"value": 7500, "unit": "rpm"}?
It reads {"value": 400, "unit": "rpm"}
